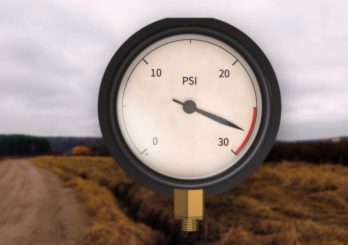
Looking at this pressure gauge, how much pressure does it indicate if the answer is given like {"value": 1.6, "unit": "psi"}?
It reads {"value": 27.5, "unit": "psi"}
